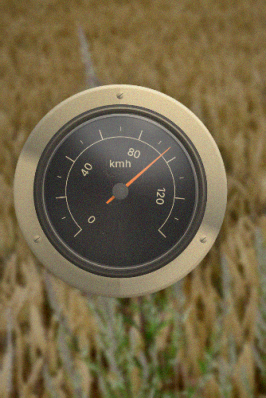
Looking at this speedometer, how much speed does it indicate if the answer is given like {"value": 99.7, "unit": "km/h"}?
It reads {"value": 95, "unit": "km/h"}
